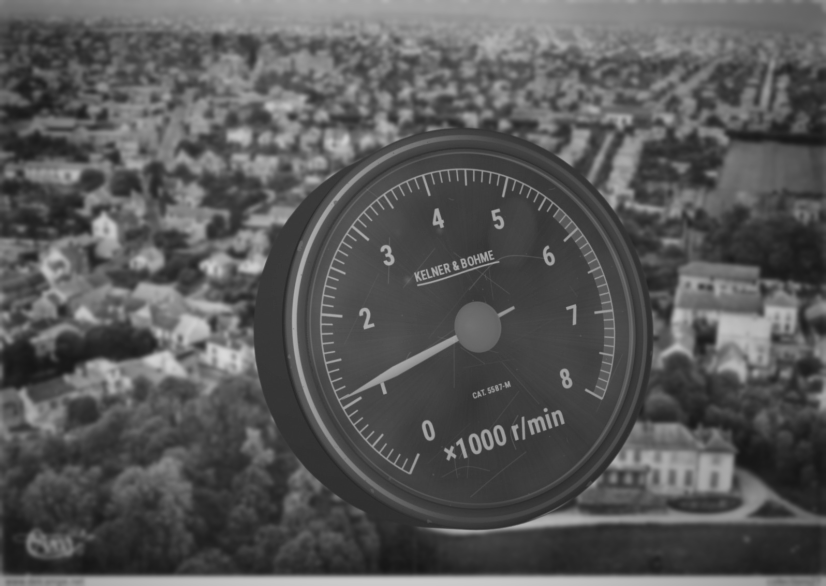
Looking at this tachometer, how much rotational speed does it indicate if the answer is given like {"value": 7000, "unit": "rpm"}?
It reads {"value": 1100, "unit": "rpm"}
